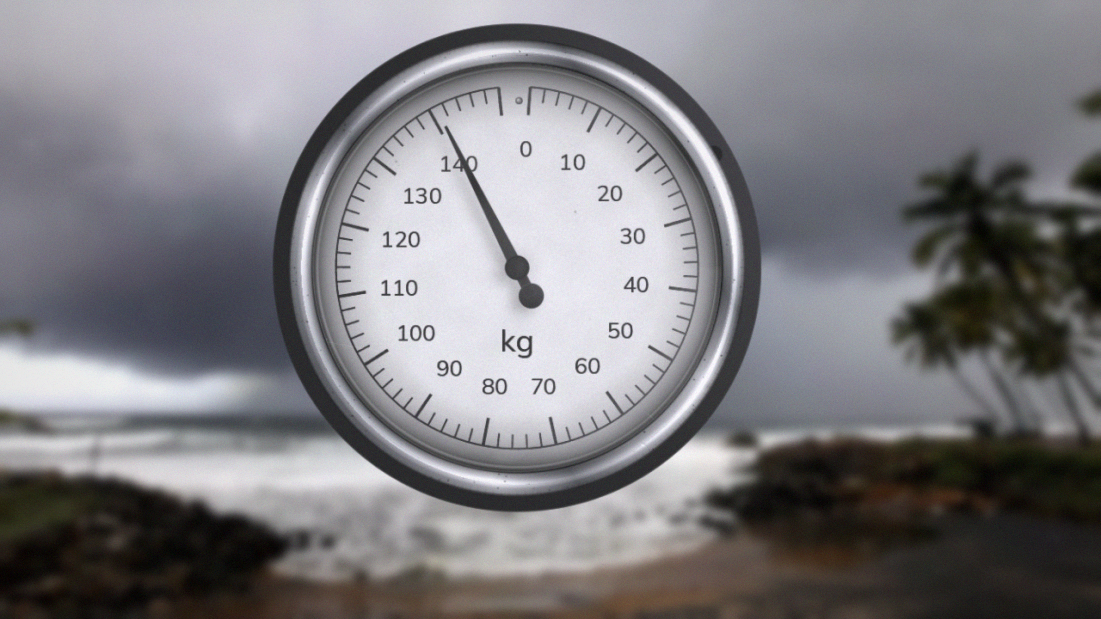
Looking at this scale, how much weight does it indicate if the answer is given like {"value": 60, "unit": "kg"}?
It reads {"value": 141, "unit": "kg"}
